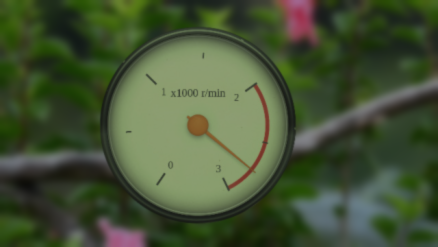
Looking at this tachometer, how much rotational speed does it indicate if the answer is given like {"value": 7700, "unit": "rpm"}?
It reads {"value": 2750, "unit": "rpm"}
